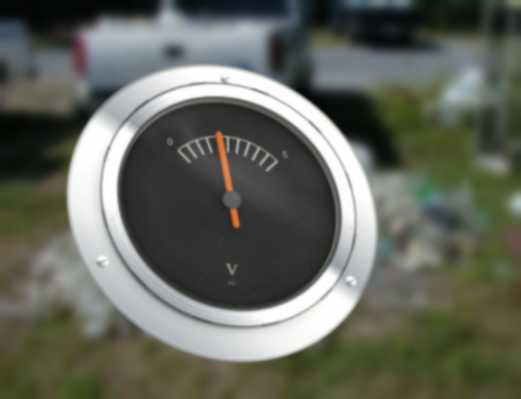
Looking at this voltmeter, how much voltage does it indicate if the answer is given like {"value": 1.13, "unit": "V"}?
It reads {"value": 2, "unit": "V"}
